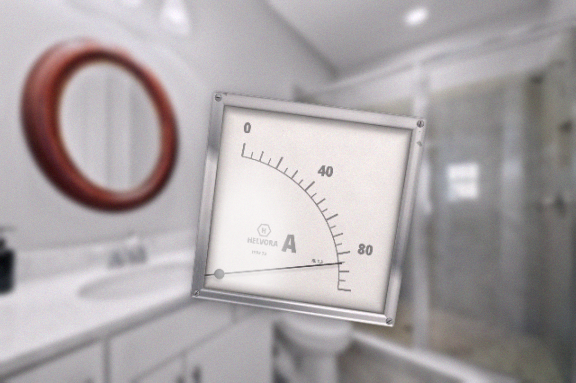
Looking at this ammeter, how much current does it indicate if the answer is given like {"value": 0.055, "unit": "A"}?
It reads {"value": 85, "unit": "A"}
